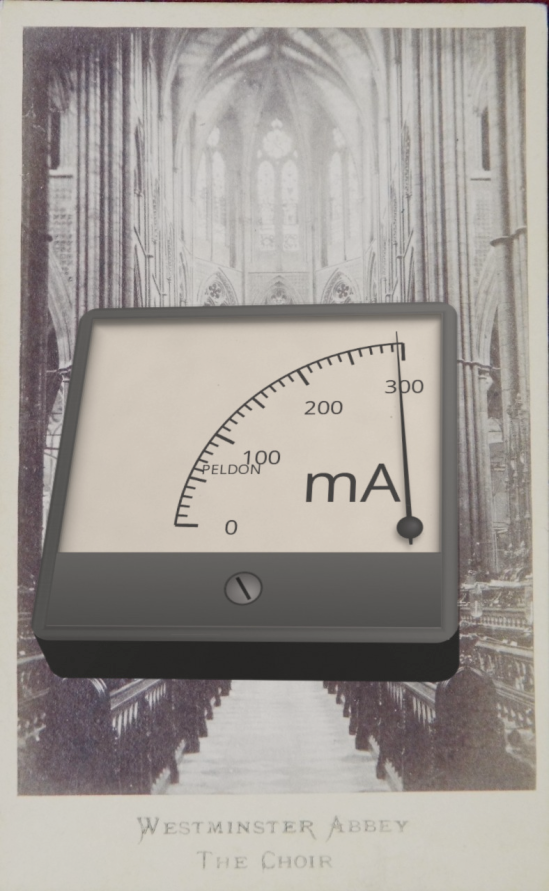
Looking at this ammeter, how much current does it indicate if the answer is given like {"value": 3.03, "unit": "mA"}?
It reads {"value": 295, "unit": "mA"}
